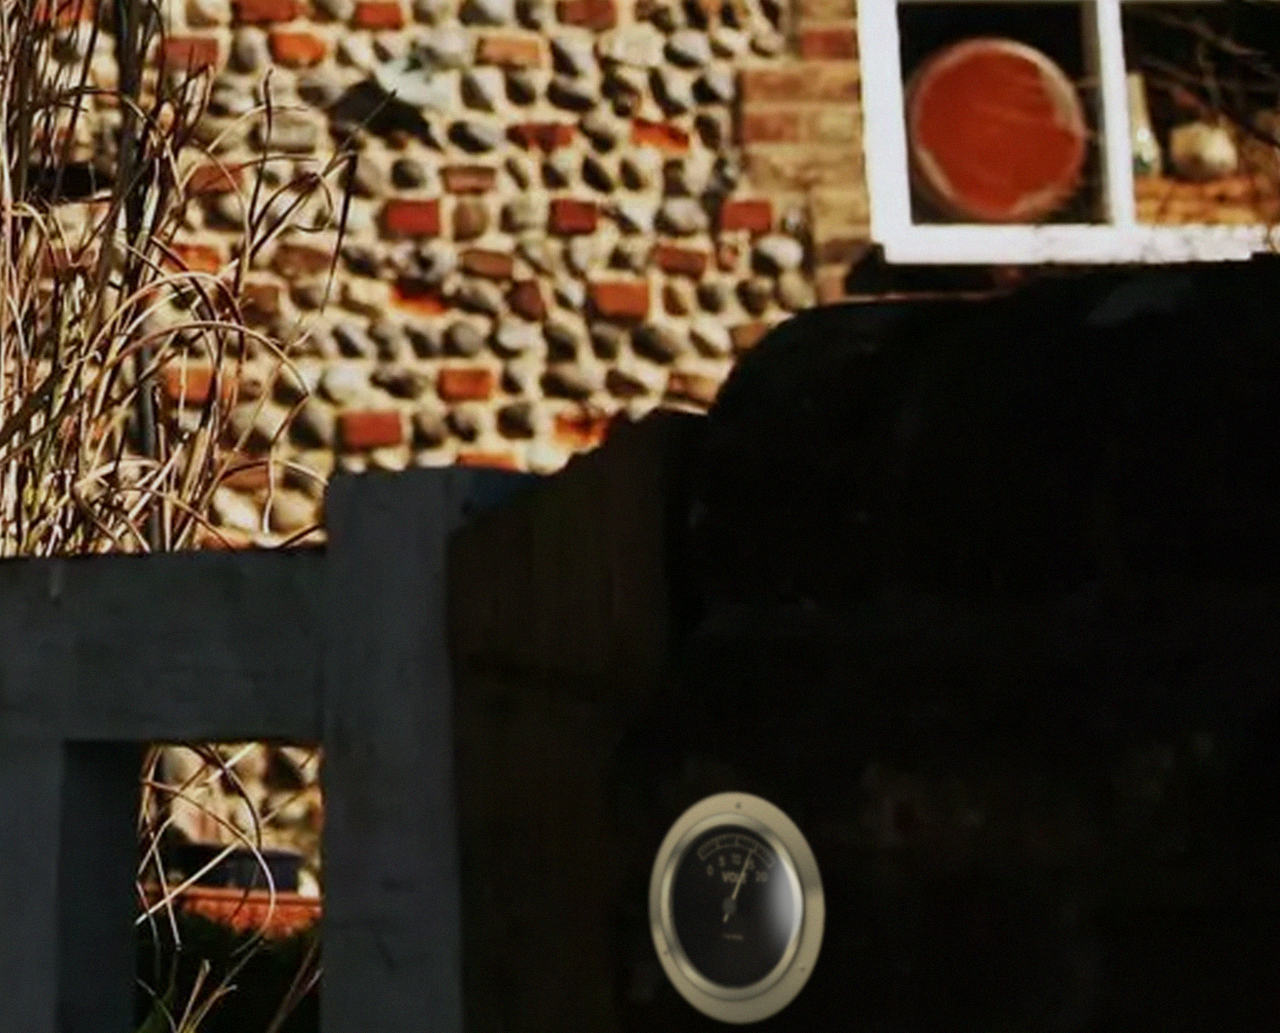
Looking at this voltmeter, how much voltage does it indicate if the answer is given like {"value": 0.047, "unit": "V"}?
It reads {"value": 15, "unit": "V"}
